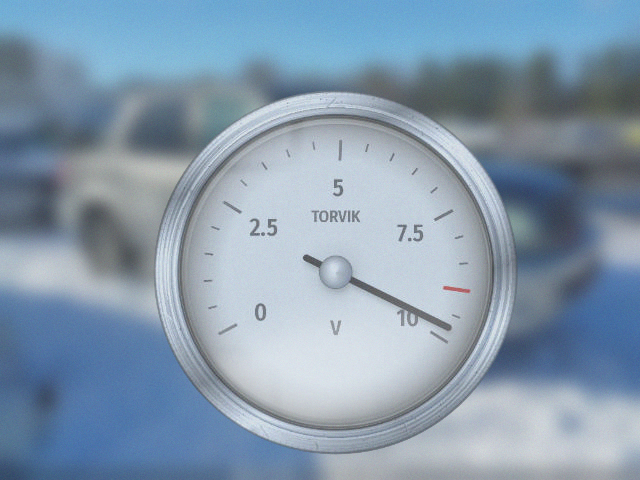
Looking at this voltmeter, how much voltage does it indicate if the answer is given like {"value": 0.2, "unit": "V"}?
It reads {"value": 9.75, "unit": "V"}
